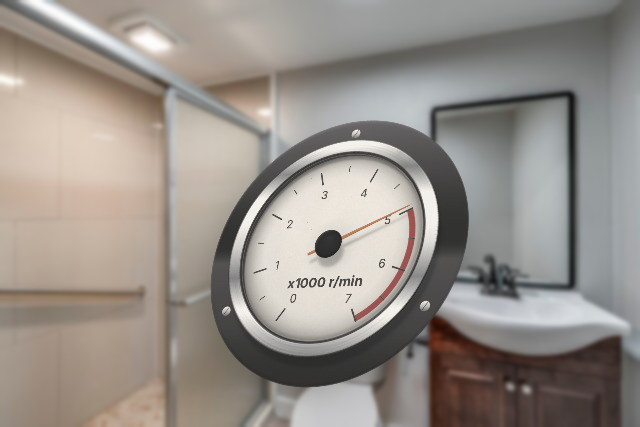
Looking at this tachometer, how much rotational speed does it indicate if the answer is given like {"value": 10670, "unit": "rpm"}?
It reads {"value": 5000, "unit": "rpm"}
